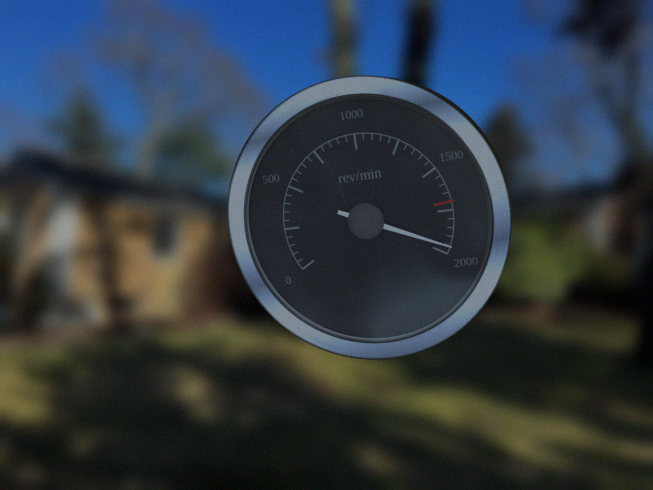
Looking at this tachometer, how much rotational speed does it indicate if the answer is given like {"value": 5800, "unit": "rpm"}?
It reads {"value": 1950, "unit": "rpm"}
